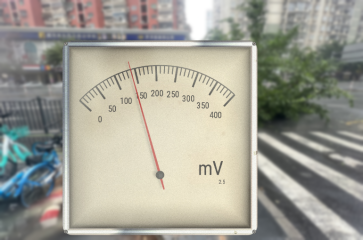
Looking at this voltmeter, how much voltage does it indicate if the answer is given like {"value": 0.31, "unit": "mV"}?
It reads {"value": 140, "unit": "mV"}
